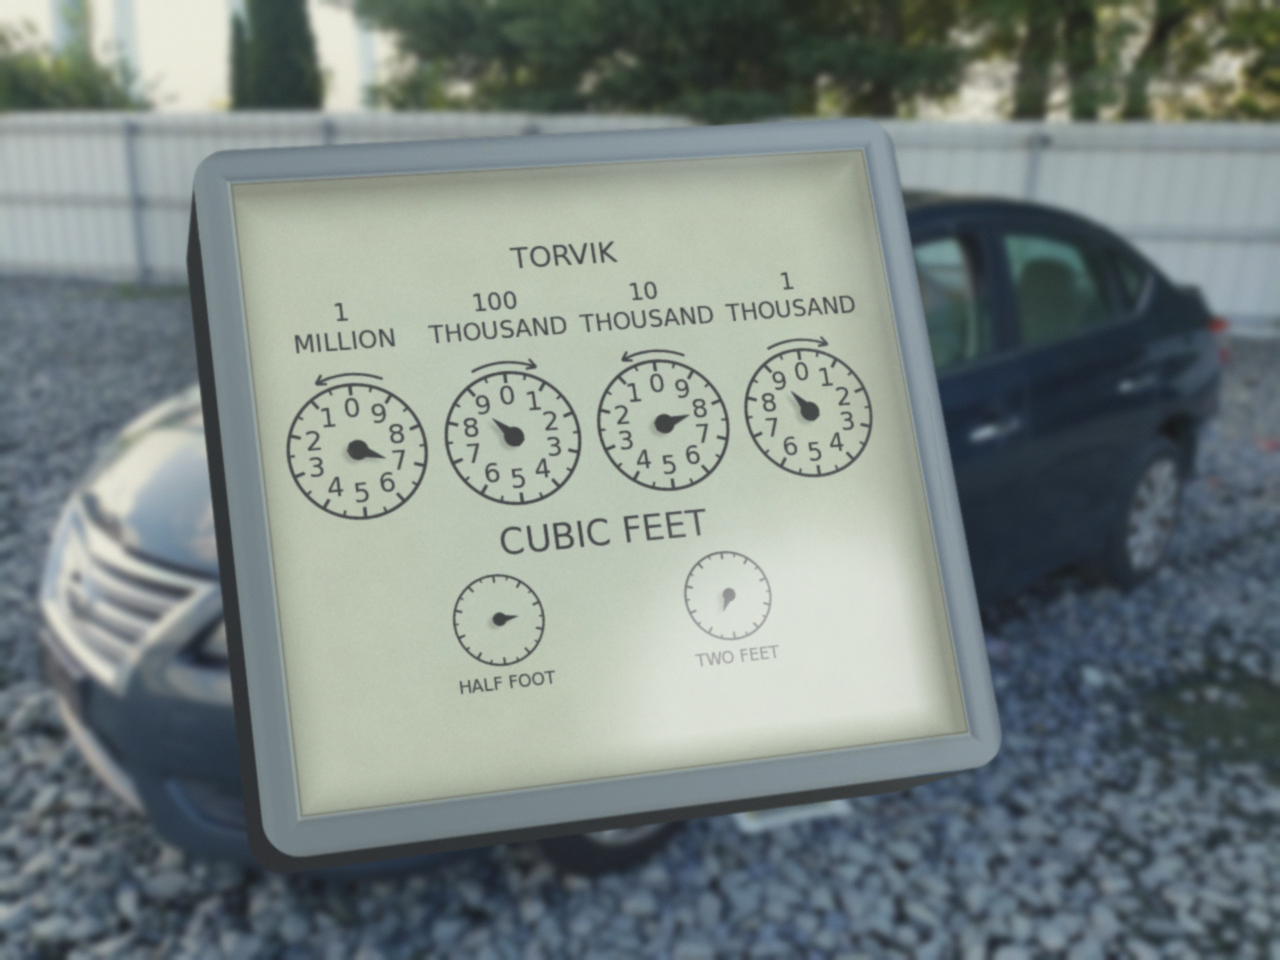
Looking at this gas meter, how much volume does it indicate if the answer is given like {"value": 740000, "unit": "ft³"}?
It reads {"value": 687900, "unit": "ft³"}
